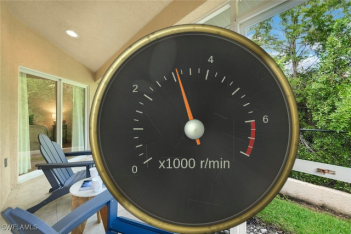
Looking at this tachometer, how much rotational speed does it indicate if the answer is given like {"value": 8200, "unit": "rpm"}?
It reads {"value": 3125, "unit": "rpm"}
